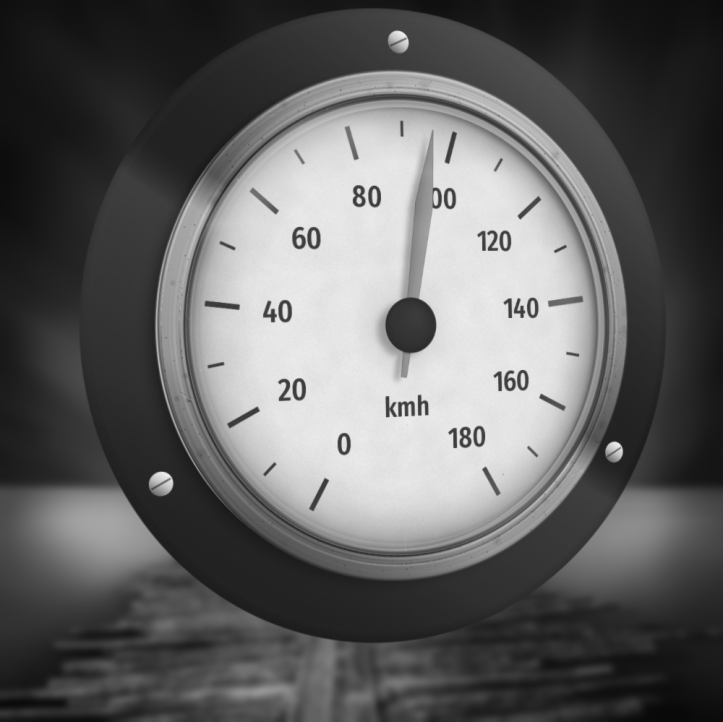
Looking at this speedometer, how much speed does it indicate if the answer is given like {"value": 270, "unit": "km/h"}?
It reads {"value": 95, "unit": "km/h"}
